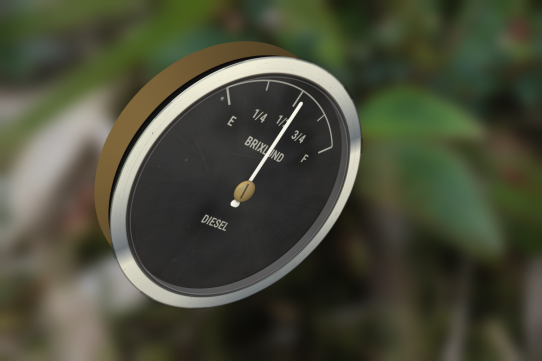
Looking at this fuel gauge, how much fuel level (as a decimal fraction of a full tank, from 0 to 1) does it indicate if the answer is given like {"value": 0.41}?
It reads {"value": 0.5}
